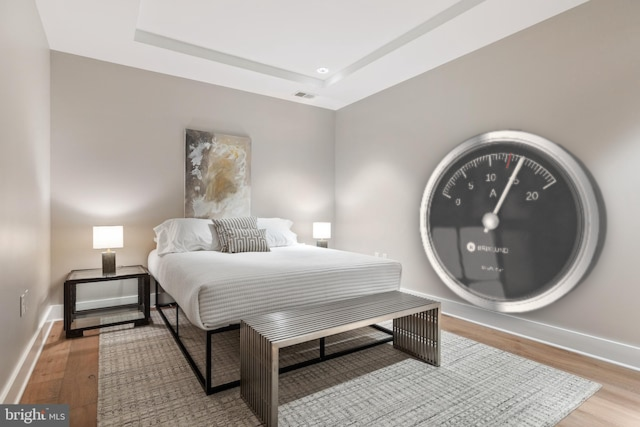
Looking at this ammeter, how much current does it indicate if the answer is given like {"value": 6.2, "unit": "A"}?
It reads {"value": 15, "unit": "A"}
